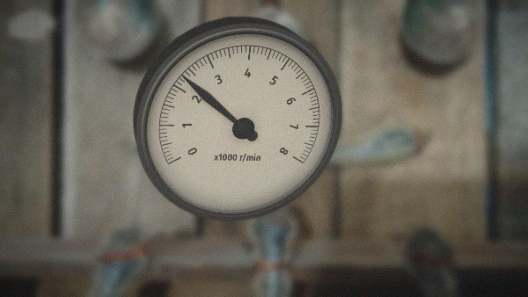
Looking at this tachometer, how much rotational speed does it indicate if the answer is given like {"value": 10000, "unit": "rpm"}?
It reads {"value": 2300, "unit": "rpm"}
